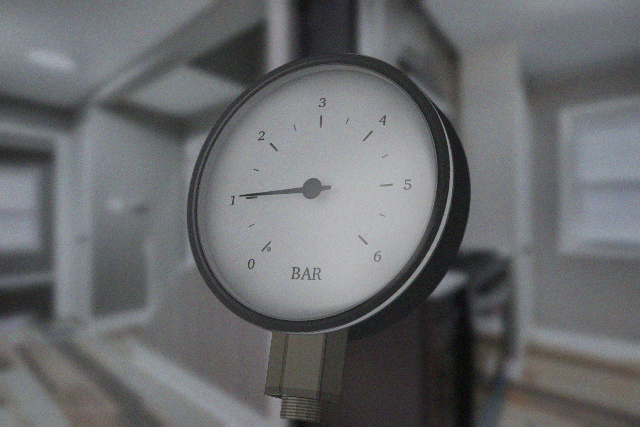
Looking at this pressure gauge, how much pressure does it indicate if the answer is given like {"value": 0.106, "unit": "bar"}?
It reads {"value": 1, "unit": "bar"}
